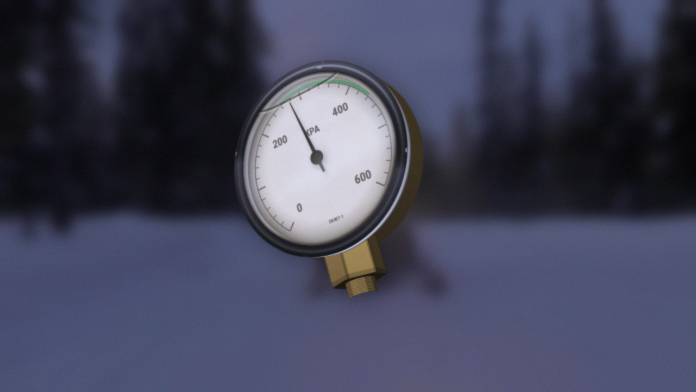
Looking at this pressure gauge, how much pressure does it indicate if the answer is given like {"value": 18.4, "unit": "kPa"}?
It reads {"value": 280, "unit": "kPa"}
